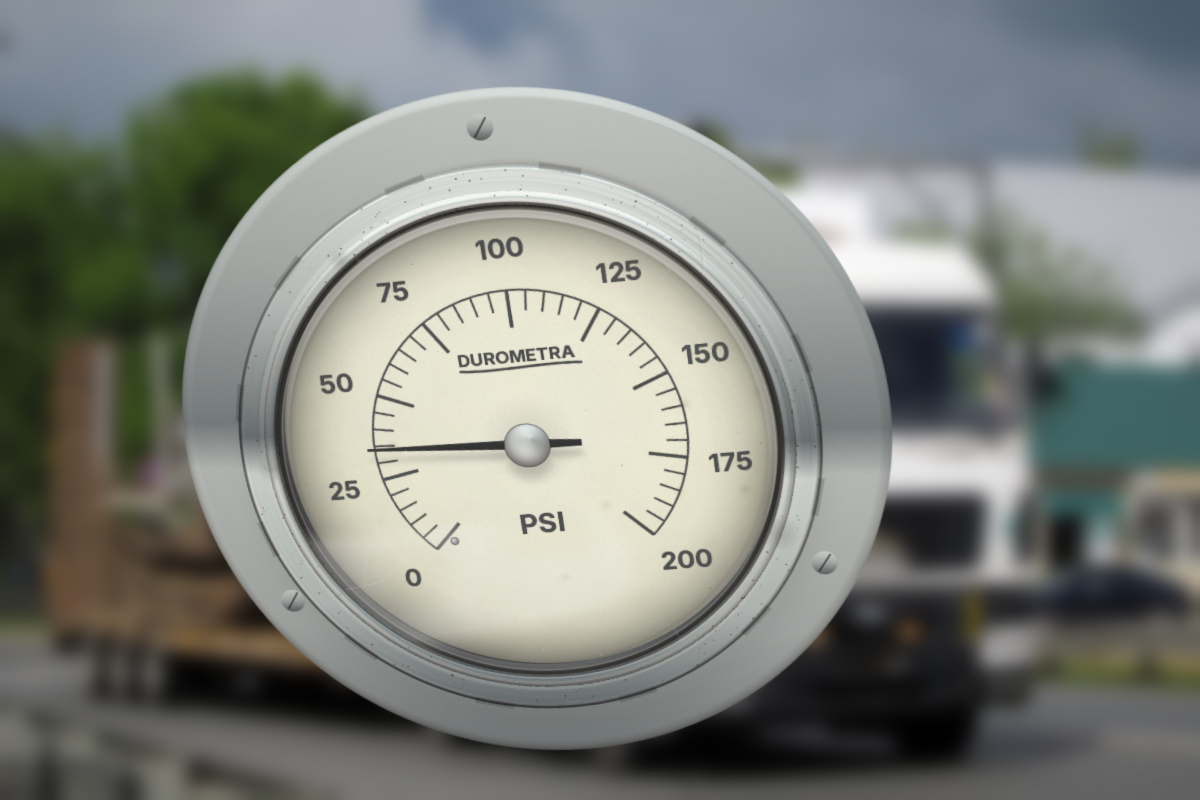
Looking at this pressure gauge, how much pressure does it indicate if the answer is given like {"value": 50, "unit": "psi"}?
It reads {"value": 35, "unit": "psi"}
